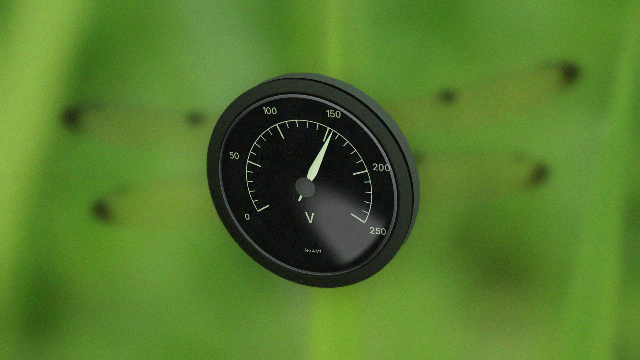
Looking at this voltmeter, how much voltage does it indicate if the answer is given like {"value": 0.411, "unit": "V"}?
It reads {"value": 155, "unit": "V"}
